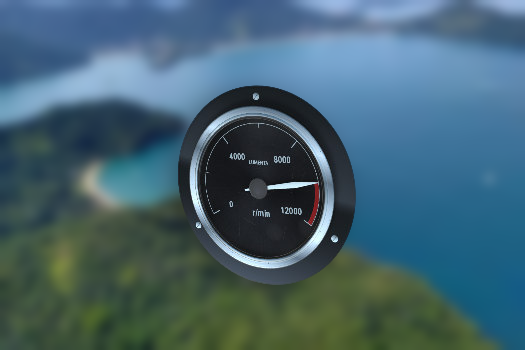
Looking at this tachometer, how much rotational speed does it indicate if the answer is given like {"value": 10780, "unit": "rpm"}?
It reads {"value": 10000, "unit": "rpm"}
